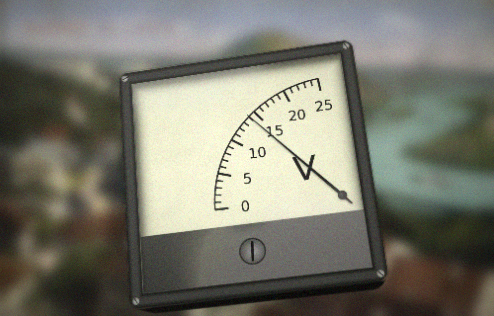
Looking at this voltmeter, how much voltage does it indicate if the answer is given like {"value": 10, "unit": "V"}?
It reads {"value": 14, "unit": "V"}
